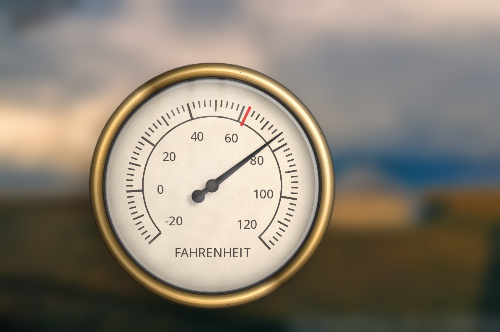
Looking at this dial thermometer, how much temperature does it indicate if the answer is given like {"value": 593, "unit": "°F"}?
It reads {"value": 76, "unit": "°F"}
